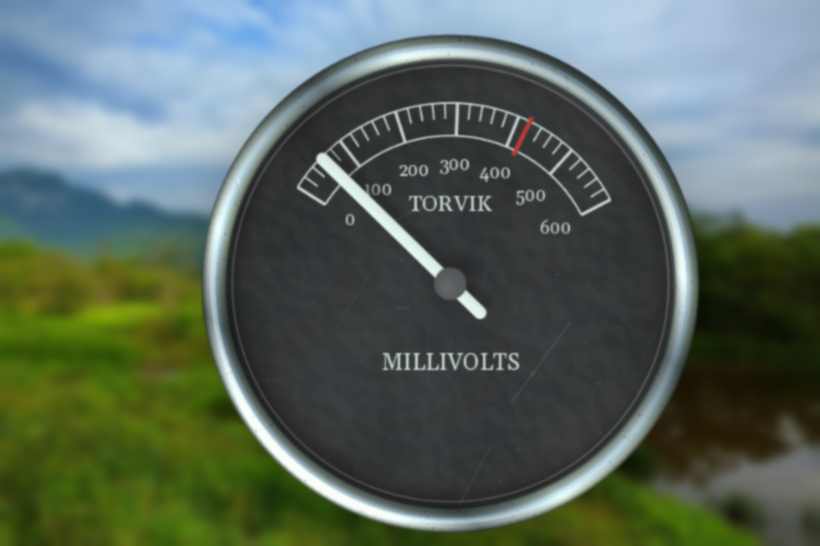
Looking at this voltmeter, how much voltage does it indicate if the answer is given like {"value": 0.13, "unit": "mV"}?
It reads {"value": 60, "unit": "mV"}
